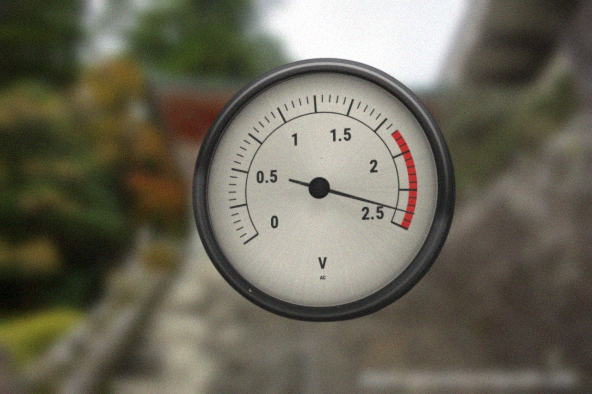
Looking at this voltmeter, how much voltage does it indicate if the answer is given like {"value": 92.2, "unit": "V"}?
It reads {"value": 2.4, "unit": "V"}
